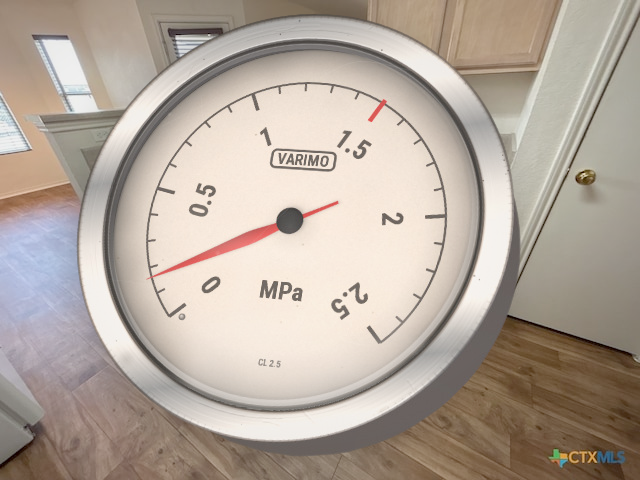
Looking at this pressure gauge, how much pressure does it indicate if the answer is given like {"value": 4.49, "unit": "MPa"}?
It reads {"value": 0.15, "unit": "MPa"}
